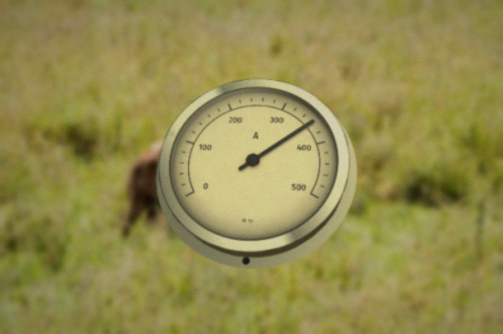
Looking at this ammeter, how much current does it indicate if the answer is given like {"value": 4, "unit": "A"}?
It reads {"value": 360, "unit": "A"}
